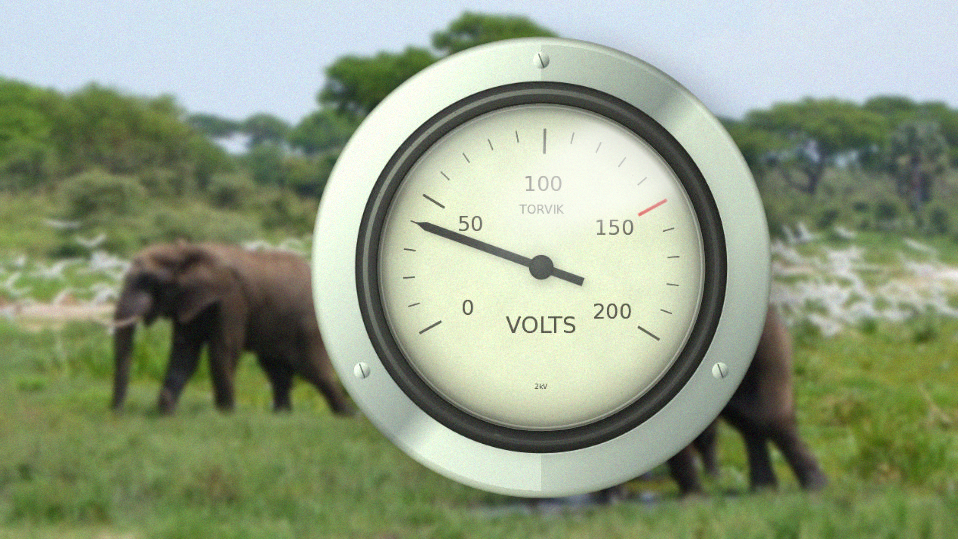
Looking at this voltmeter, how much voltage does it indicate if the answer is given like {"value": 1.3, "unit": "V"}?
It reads {"value": 40, "unit": "V"}
